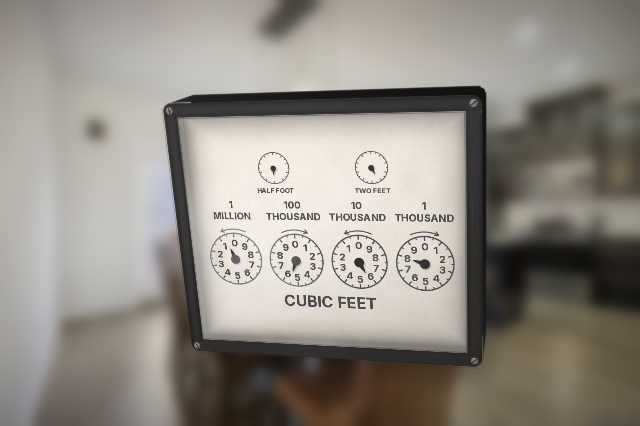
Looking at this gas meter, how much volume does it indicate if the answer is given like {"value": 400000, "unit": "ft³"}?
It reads {"value": 55800, "unit": "ft³"}
